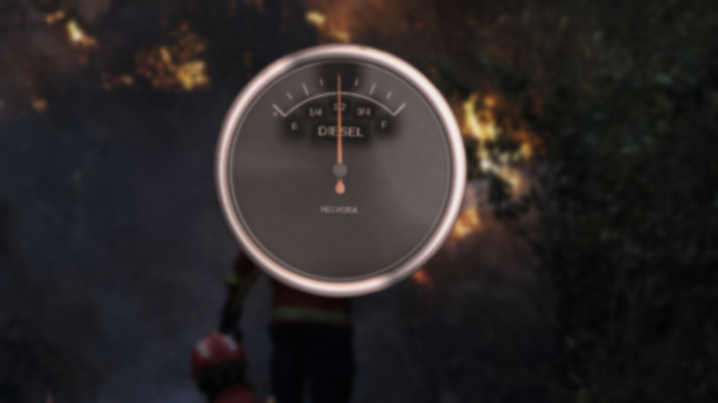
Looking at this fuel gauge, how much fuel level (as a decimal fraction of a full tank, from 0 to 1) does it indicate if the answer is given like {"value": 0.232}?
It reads {"value": 0.5}
